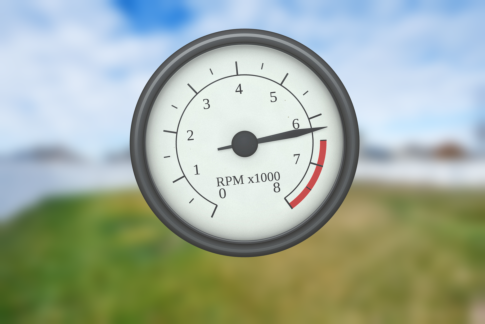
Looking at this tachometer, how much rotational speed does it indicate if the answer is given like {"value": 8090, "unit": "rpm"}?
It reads {"value": 6250, "unit": "rpm"}
